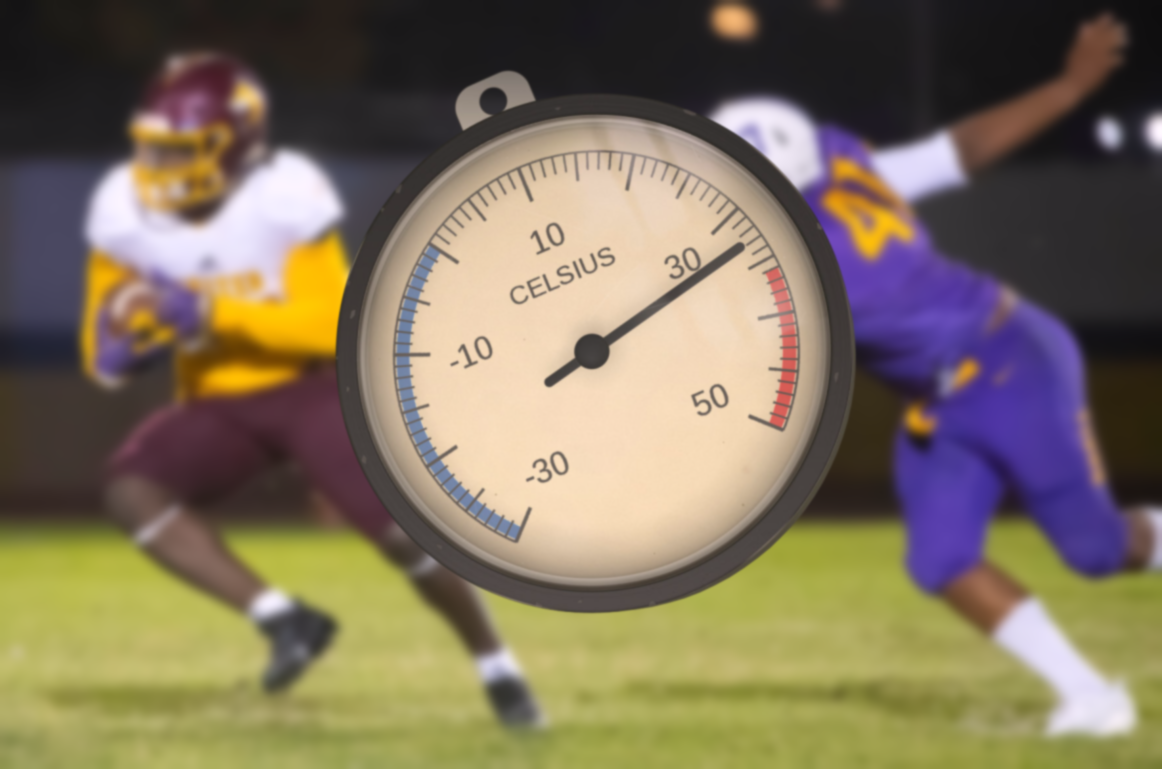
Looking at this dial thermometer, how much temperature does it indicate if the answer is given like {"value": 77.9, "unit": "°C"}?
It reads {"value": 33, "unit": "°C"}
